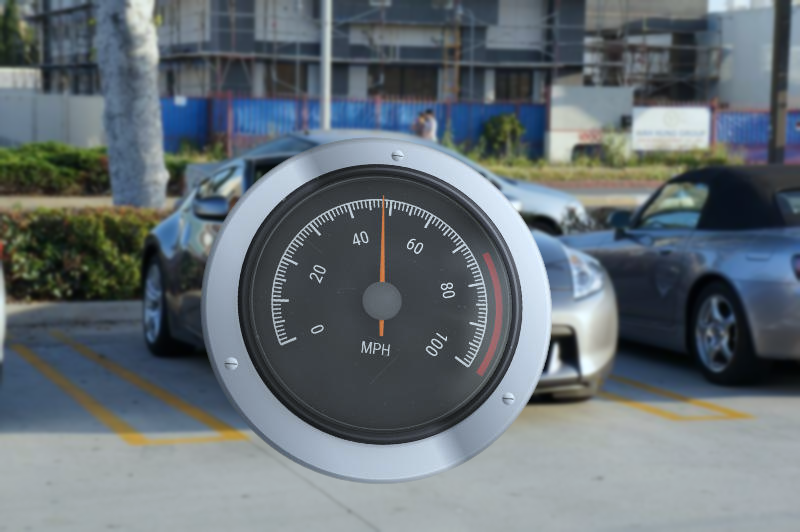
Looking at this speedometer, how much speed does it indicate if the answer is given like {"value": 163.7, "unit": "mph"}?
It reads {"value": 48, "unit": "mph"}
